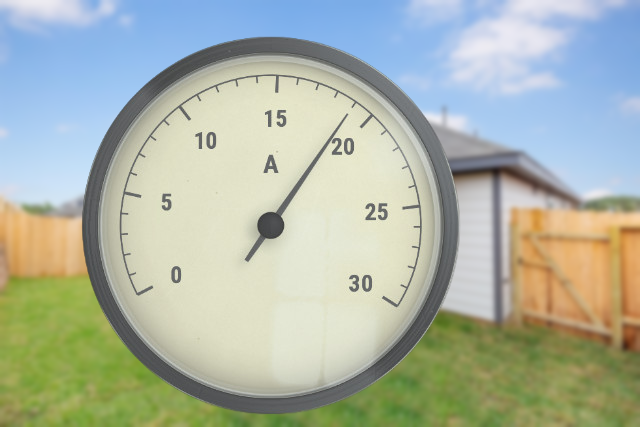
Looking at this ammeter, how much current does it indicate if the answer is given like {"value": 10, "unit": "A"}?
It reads {"value": 19, "unit": "A"}
